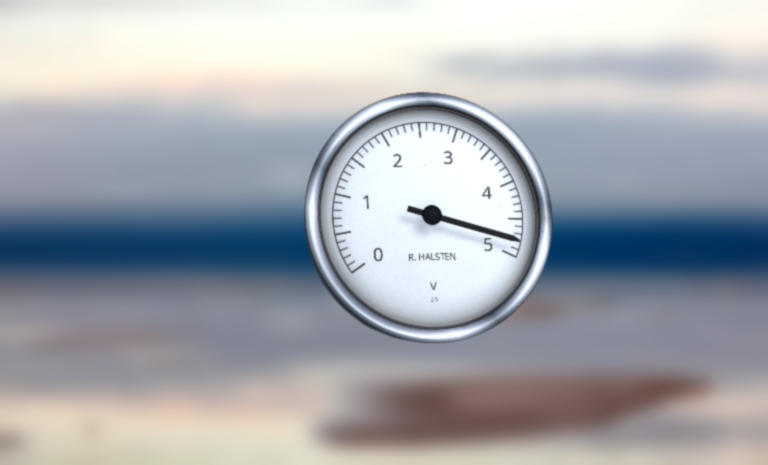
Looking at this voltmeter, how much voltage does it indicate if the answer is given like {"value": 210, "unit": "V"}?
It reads {"value": 4.8, "unit": "V"}
